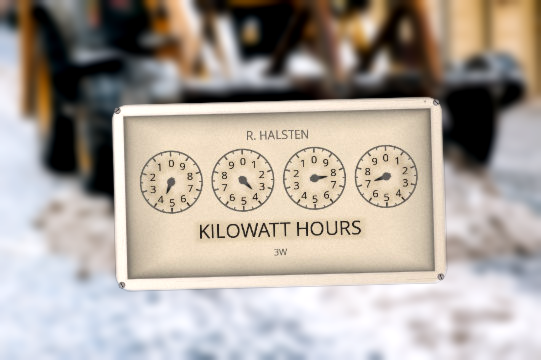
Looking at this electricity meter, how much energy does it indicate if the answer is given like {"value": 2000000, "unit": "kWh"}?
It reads {"value": 4377, "unit": "kWh"}
